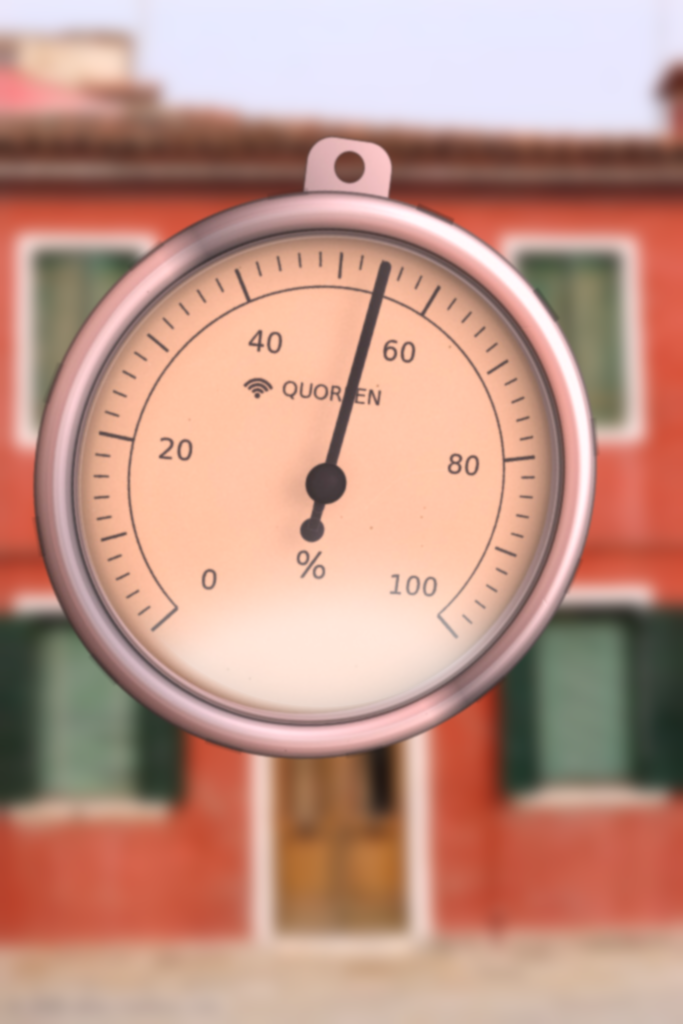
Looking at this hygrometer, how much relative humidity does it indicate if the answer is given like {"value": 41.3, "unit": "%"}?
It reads {"value": 54, "unit": "%"}
